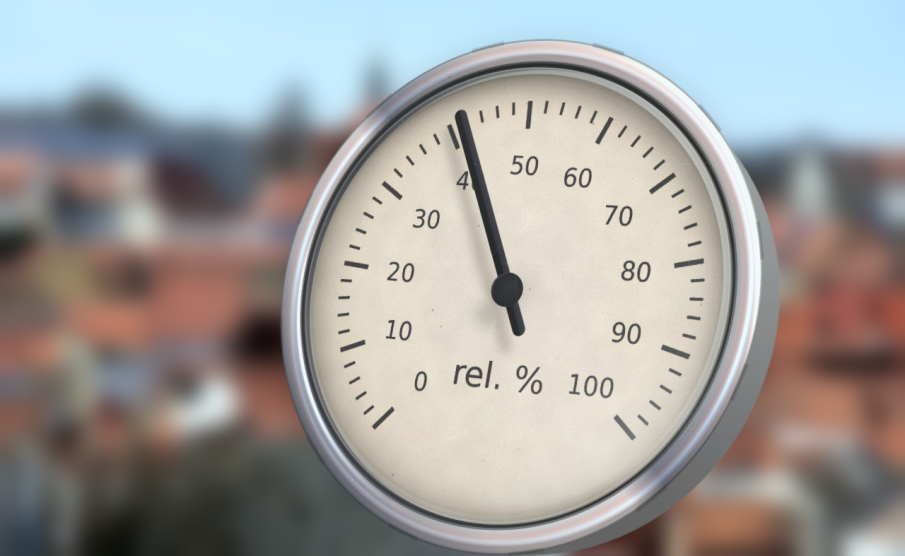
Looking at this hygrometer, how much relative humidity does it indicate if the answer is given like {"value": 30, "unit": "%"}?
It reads {"value": 42, "unit": "%"}
